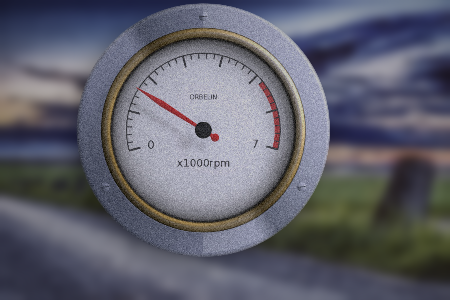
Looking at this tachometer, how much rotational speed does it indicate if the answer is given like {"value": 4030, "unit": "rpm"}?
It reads {"value": 1600, "unit": "rpm"}
